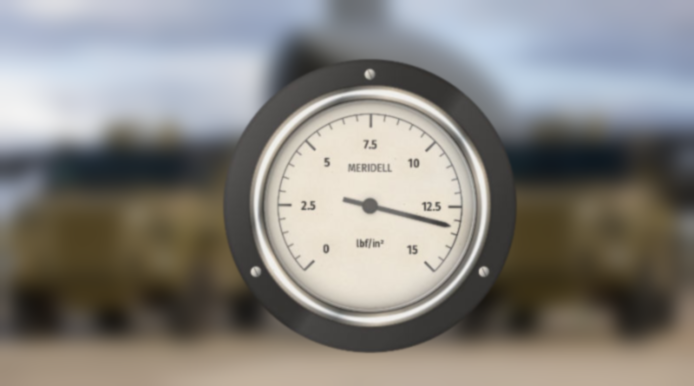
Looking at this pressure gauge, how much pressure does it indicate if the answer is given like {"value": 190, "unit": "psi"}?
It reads {"value": 13.25, "unit": "psi"}
